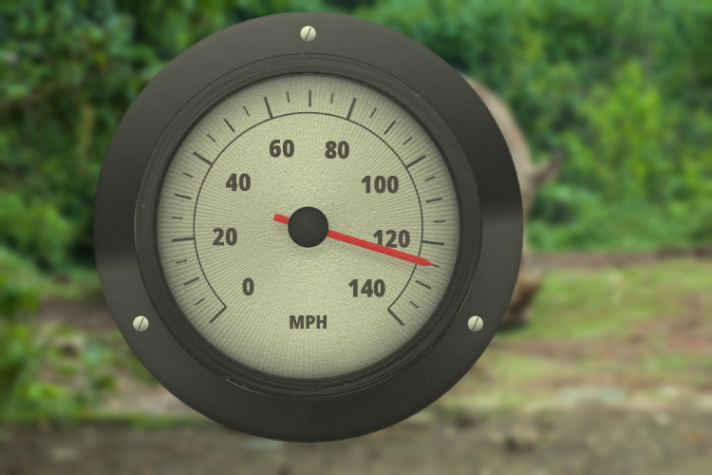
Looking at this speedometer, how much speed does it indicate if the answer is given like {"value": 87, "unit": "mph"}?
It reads {"value": 125, "unit": "mph"}
